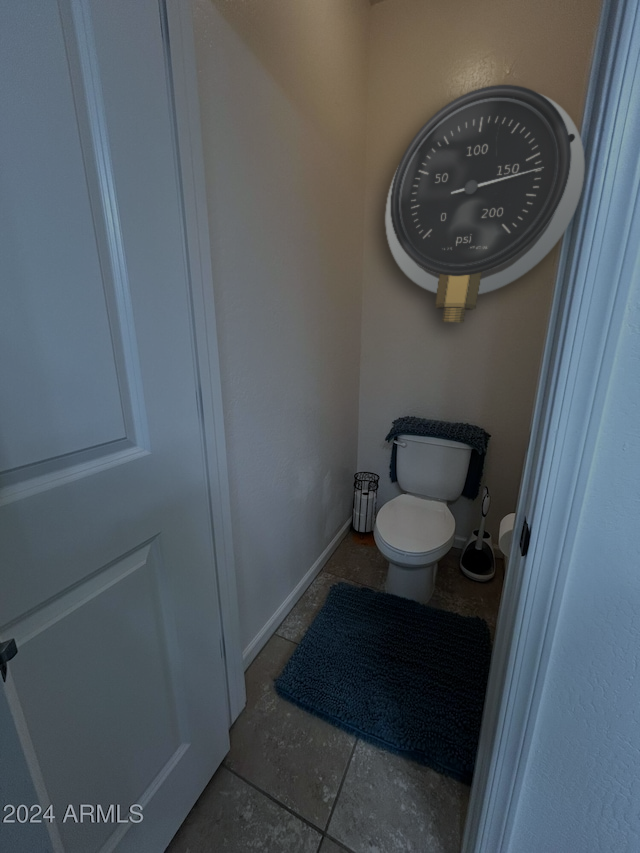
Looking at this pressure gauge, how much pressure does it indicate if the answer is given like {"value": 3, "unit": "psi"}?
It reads {"value": 160, "unit": "psi"}
